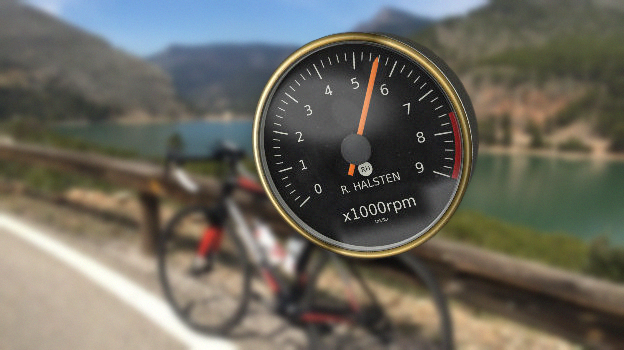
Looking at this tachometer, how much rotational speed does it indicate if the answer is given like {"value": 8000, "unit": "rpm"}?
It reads {"value": 5600, "unit": "rpm"}
